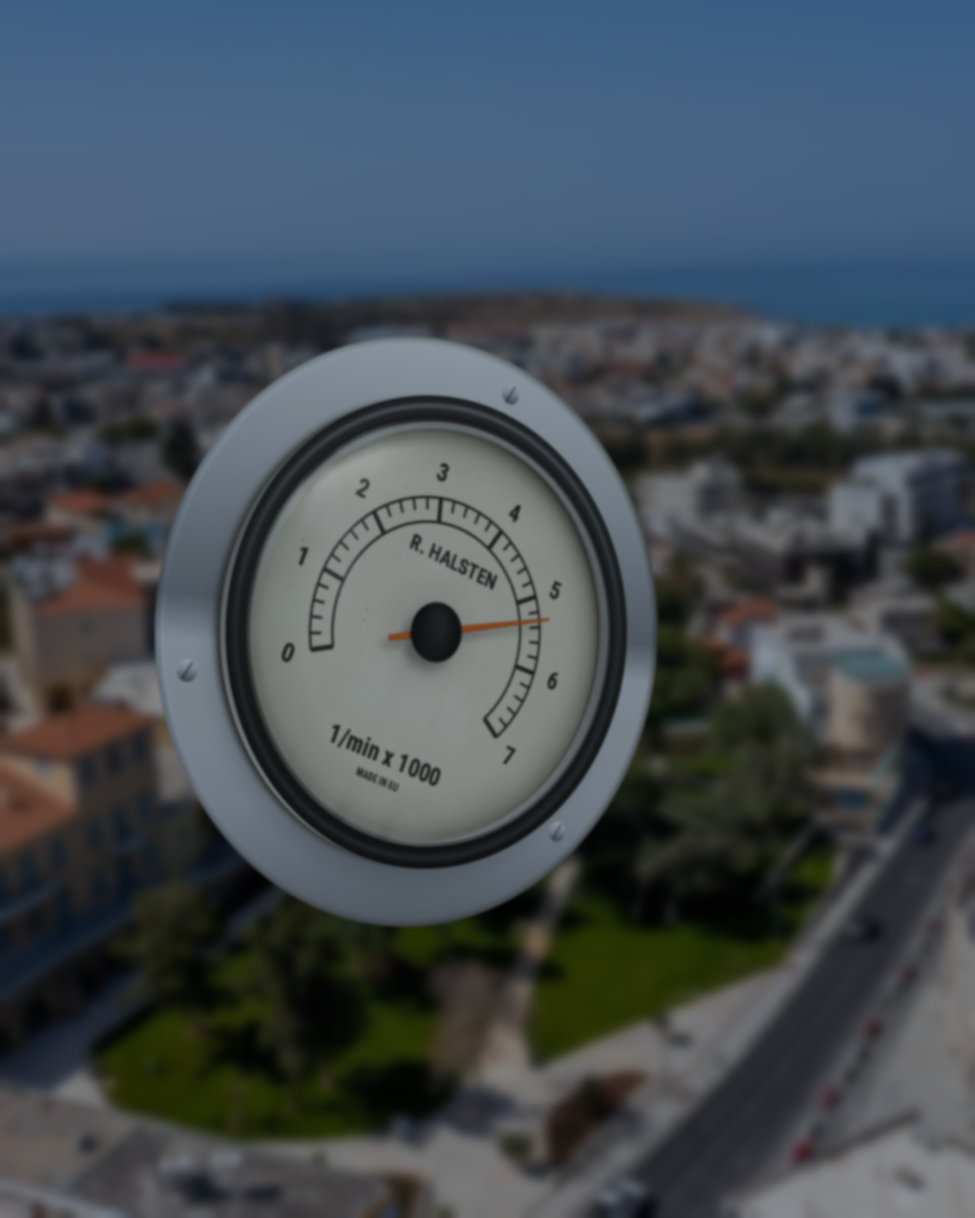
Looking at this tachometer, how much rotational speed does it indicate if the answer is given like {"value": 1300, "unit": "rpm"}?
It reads {"value": 5300, "unit": "rpm"}
